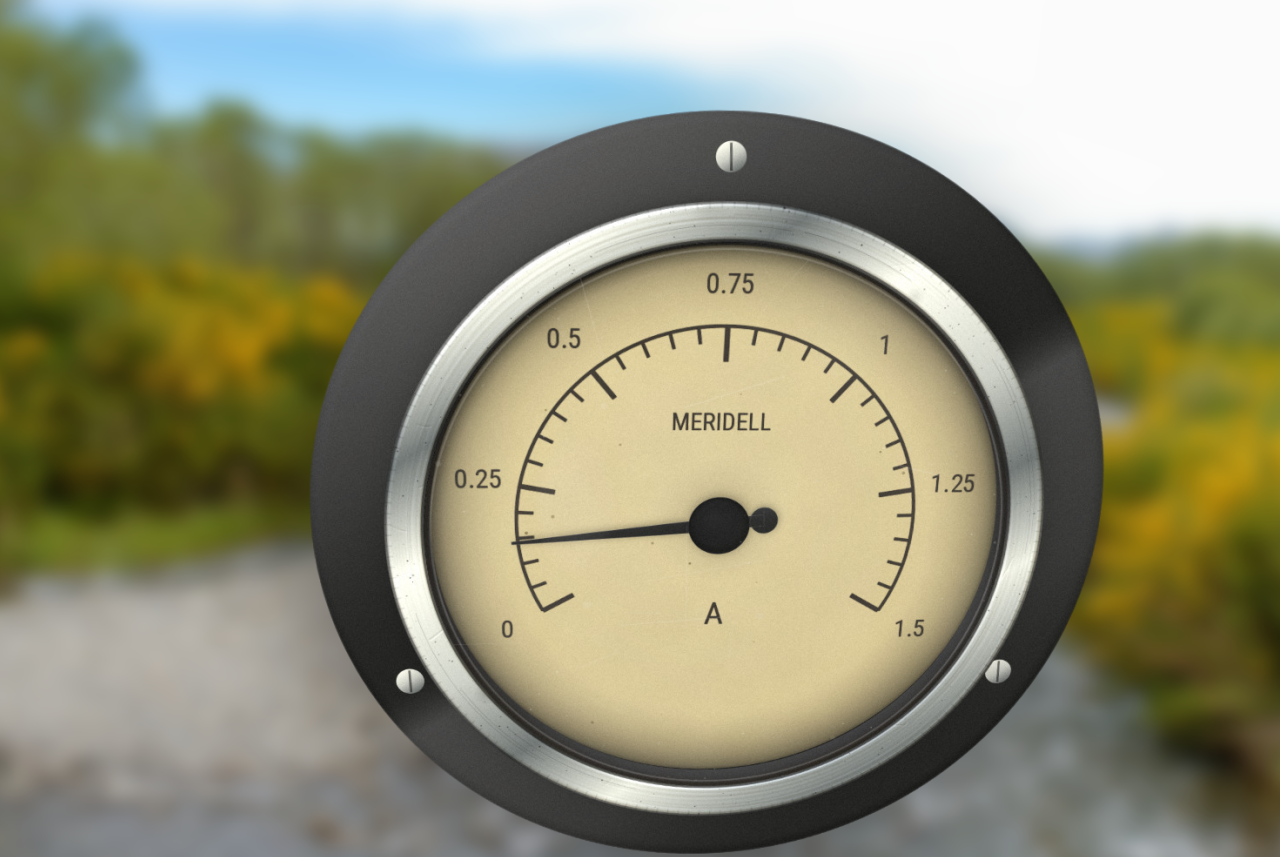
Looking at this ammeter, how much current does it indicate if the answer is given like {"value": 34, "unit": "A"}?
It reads {"value": 0.15, "unit": "A"}
